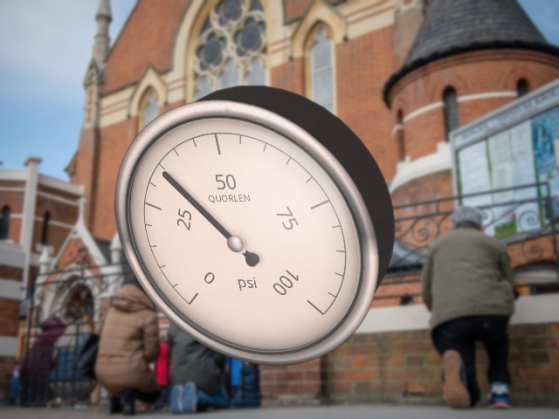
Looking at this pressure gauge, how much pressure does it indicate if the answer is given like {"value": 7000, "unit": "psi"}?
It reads {"value": 35, "unit": "psi"}
